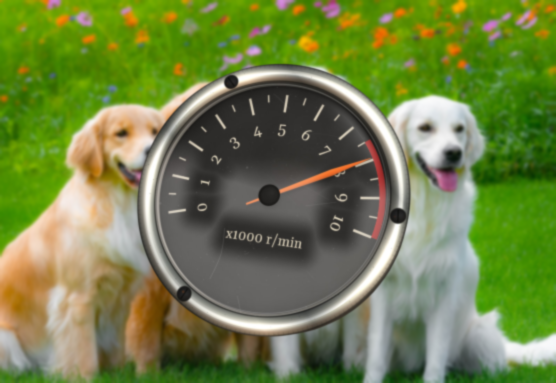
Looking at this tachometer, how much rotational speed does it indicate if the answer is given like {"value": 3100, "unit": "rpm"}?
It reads {"value": 8000, "unit": "rpm"}
